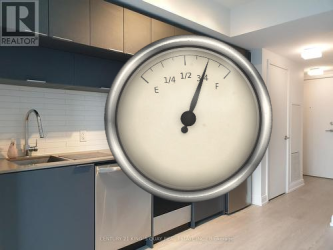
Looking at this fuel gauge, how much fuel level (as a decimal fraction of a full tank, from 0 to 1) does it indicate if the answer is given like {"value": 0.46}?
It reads {"value": 0.75}
